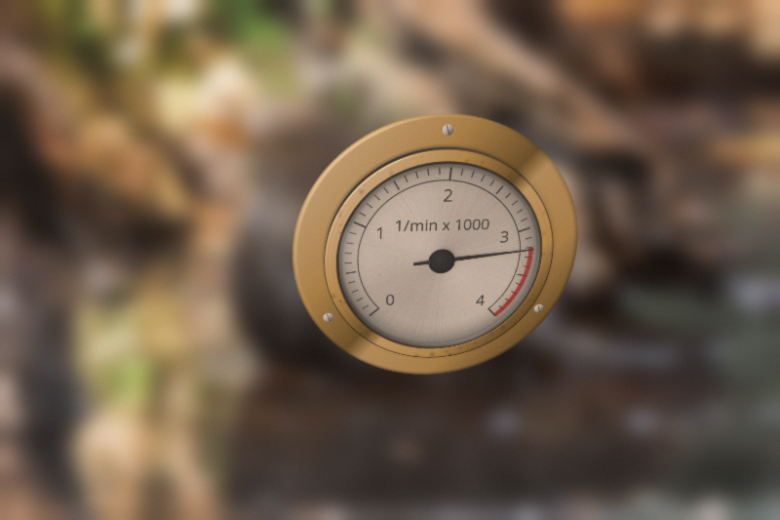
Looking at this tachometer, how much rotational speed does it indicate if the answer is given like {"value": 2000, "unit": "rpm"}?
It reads {"value": 3200, "unit": "rpm"}
